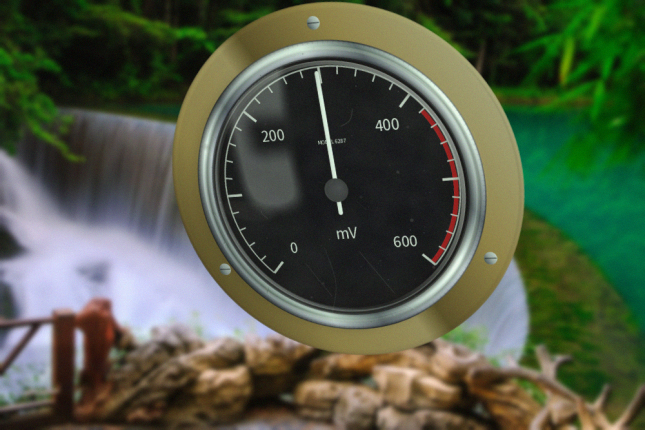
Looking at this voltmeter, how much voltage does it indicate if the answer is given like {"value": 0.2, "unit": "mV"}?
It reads {"value": 300, "unit": "mV"}
